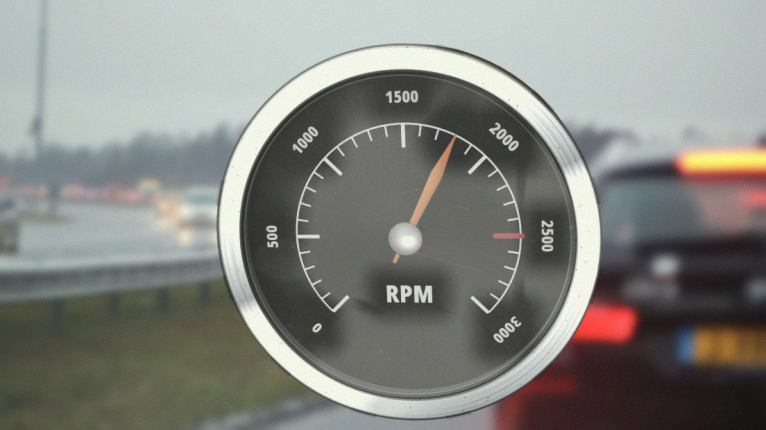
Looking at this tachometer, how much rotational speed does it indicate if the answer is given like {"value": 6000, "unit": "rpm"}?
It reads {"value": 1800, "unit": "rpm"}
